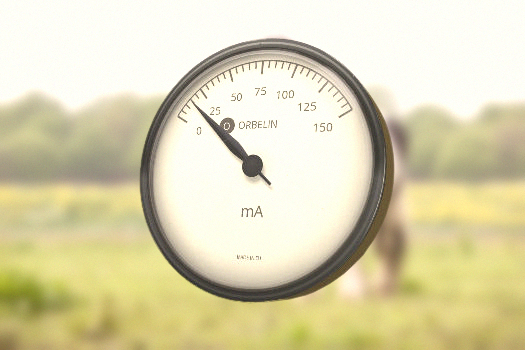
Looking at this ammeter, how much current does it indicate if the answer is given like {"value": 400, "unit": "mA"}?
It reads {"value": 15, "unit": "mA"}
